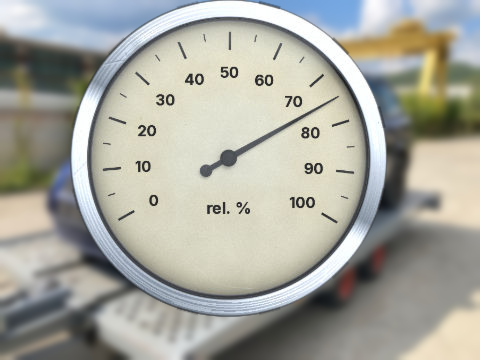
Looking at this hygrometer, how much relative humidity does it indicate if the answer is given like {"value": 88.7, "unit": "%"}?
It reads {"value": 75, "unit": "%"}
